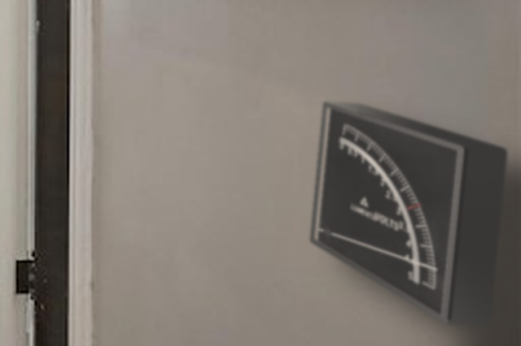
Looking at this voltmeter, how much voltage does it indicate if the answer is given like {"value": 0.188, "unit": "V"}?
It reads {"value": 4.5, "unit": "V"}
